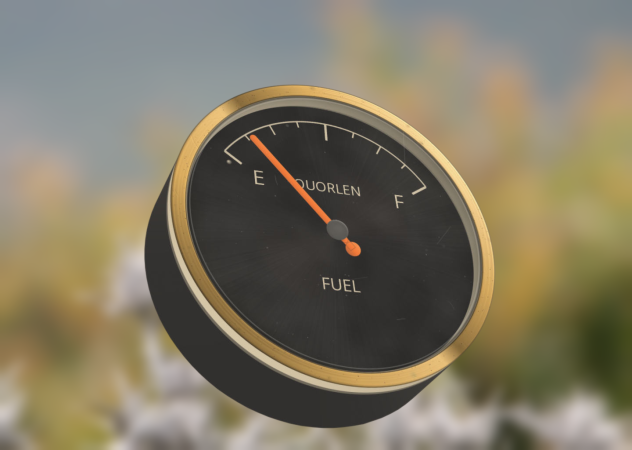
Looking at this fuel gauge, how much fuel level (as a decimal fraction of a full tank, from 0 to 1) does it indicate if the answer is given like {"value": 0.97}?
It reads {"value": 0.125}
